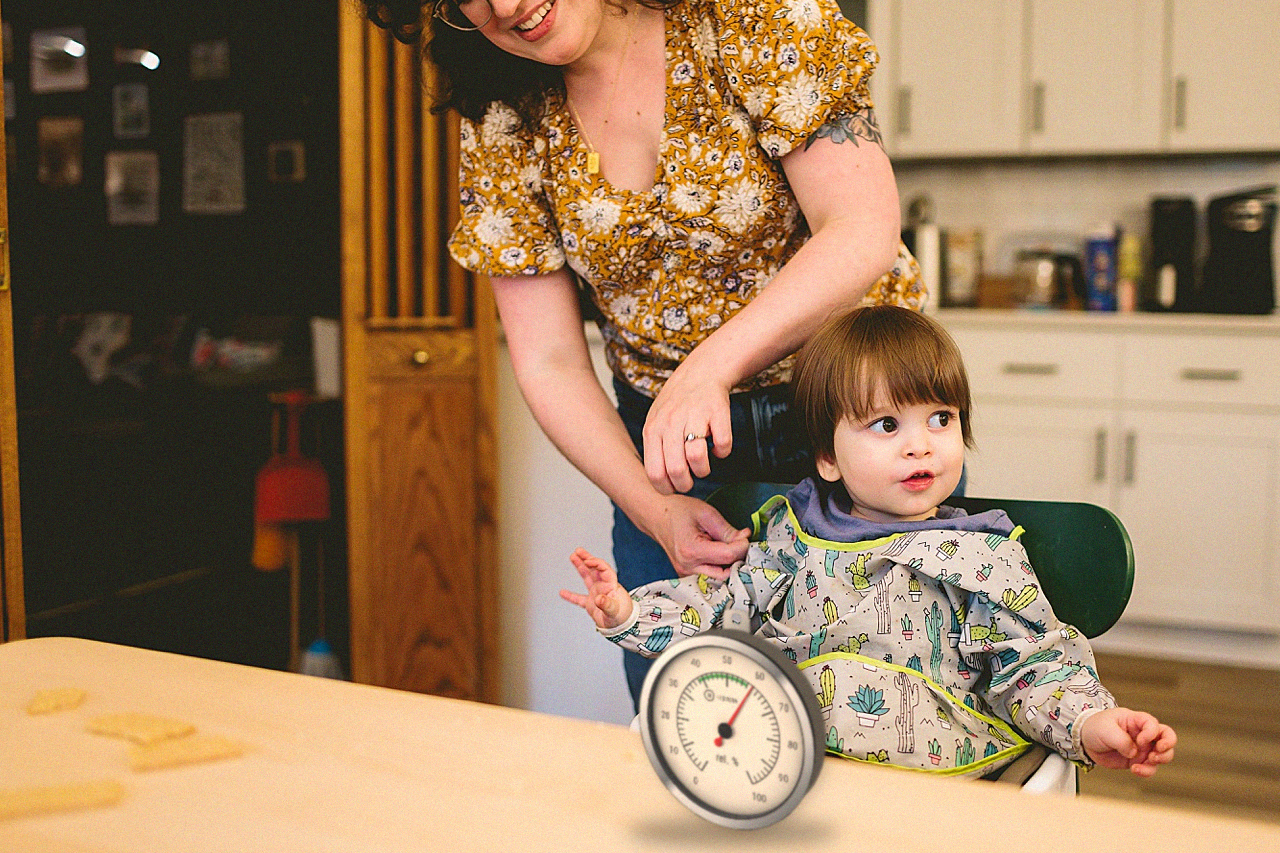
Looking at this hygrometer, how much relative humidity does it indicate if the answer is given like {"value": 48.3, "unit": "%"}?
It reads {"value": 60, "unit": "%"}
